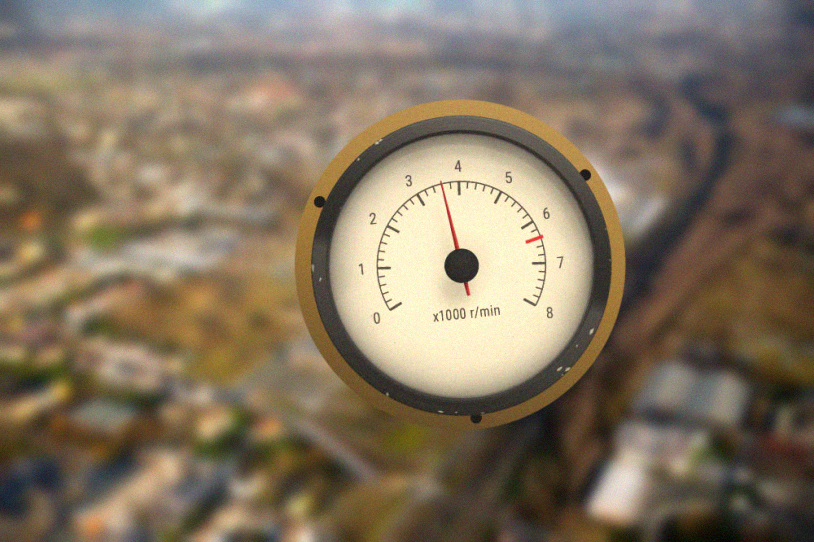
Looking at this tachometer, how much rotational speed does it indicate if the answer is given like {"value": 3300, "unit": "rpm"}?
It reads {"value": 3600, "unit": "rpm"}
